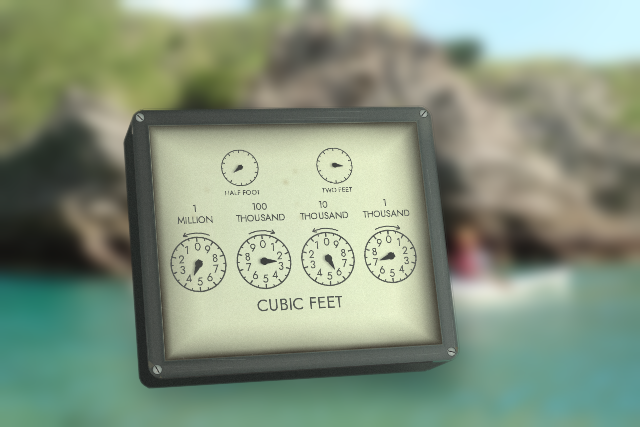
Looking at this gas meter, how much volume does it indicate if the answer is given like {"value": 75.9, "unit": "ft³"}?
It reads {"value": 425700, "unit": "ft³"}
